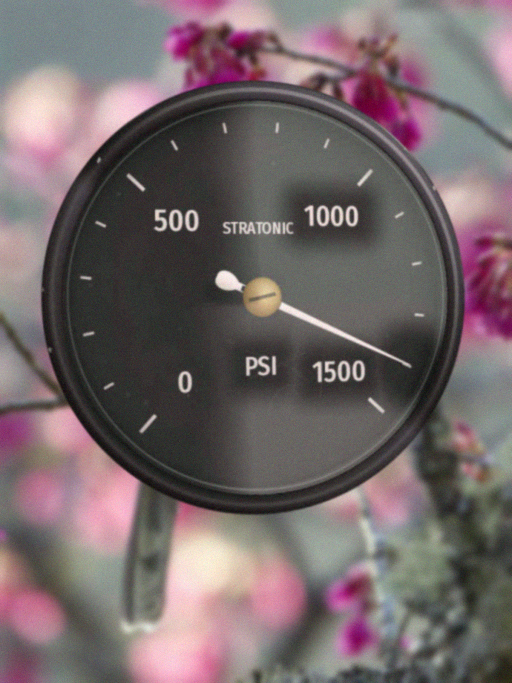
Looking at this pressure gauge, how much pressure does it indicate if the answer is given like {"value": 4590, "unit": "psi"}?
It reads {"value": 1400, "unit": "psi"}
